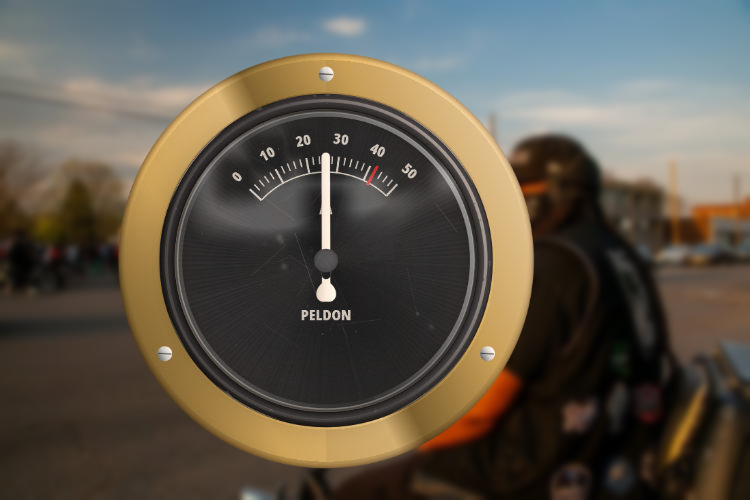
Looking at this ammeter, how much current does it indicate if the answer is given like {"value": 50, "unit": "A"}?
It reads {"value": 26, "unit": "A"}
